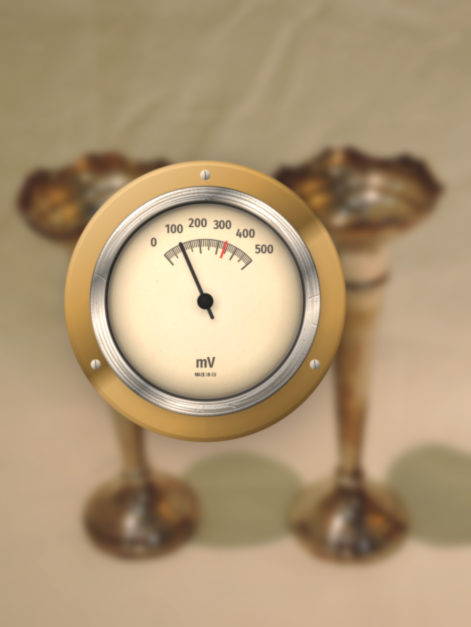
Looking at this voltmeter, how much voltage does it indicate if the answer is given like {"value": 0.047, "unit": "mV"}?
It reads {"value": 100, "unit": "mV"}
